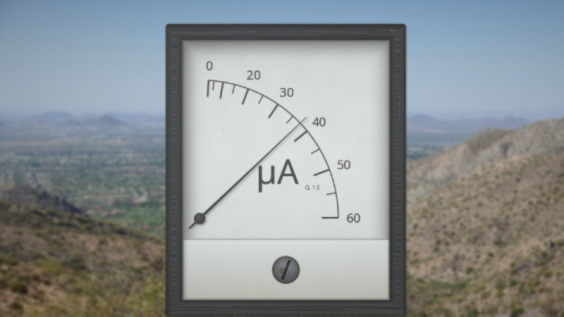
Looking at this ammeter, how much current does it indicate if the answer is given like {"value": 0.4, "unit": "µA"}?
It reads {"value": 37.5, "unit": "µA"}
